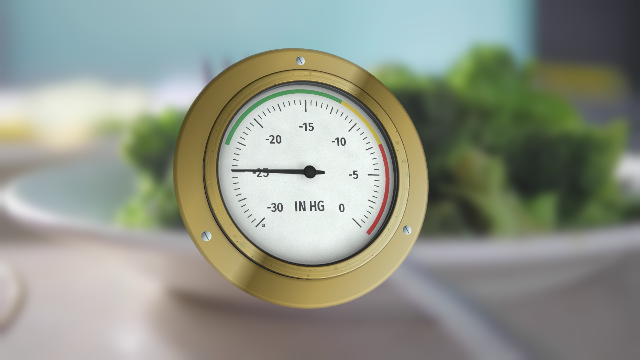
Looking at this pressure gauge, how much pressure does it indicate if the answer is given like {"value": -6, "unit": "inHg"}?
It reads {"value": -25, "unit": "inHg"}
